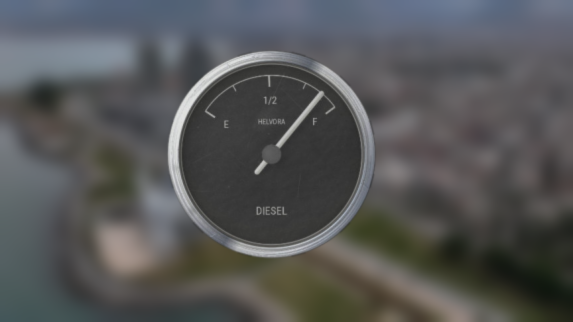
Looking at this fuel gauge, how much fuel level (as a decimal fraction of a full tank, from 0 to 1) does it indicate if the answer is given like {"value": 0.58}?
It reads {"value": 0.875}
